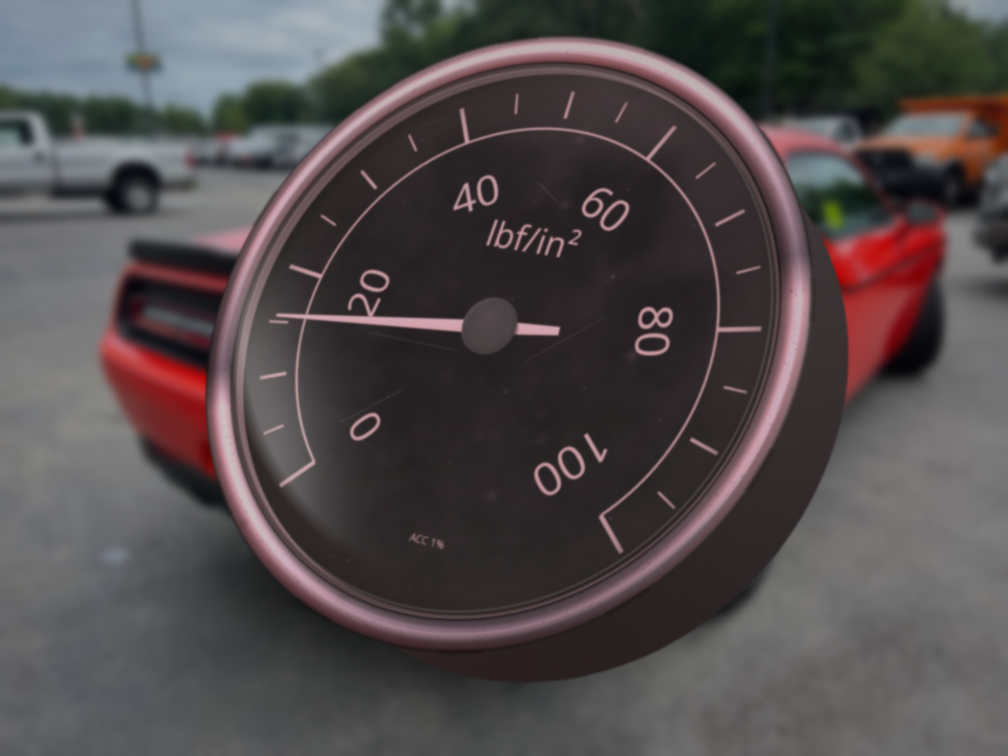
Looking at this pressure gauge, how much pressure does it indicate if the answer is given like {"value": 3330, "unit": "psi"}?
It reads {"value": 15, "unit": "psi"}
